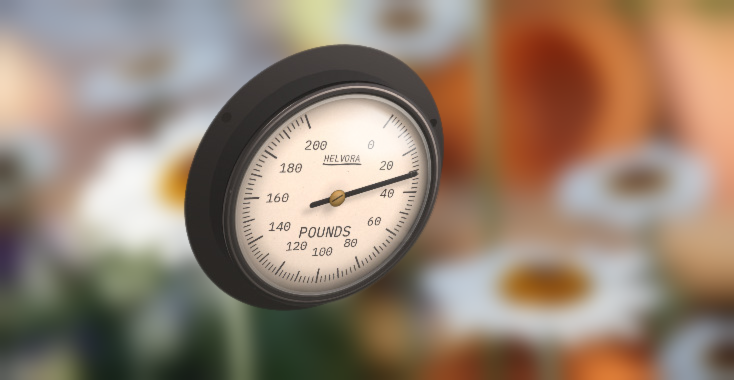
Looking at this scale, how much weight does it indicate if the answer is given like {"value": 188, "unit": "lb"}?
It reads {"value": 30, "unit": "lb"}
